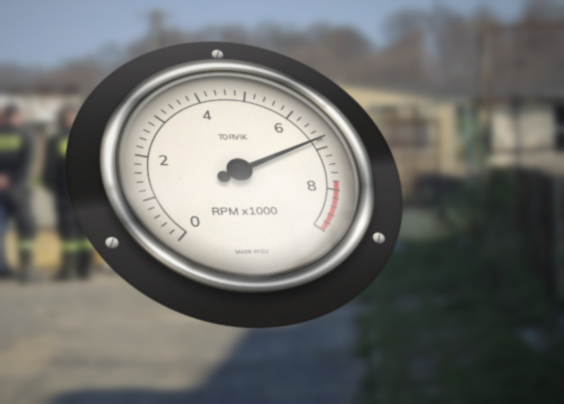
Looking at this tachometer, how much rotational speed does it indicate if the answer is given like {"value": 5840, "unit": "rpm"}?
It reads {"value": 6800, "unit": "rpm"}
